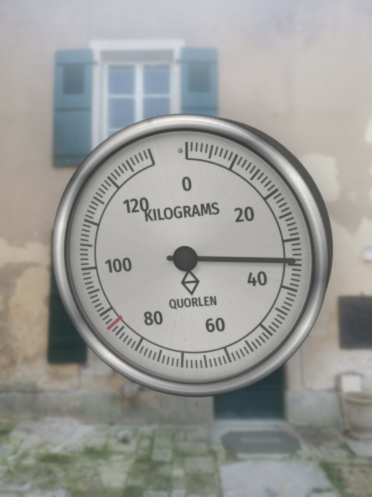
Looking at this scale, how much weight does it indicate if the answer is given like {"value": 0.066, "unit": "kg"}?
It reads {"value": 34, "unit": "kg"}
